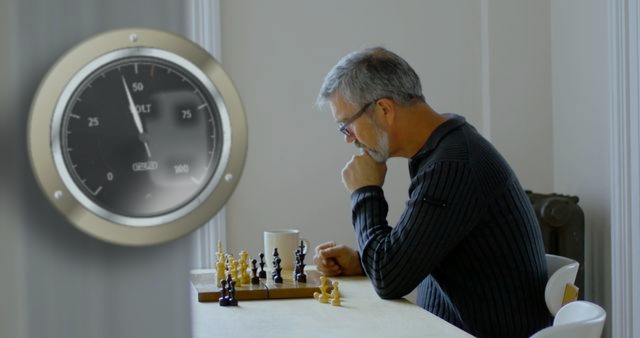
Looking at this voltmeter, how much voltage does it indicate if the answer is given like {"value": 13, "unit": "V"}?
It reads {"value": 45, "unit": "V"}
